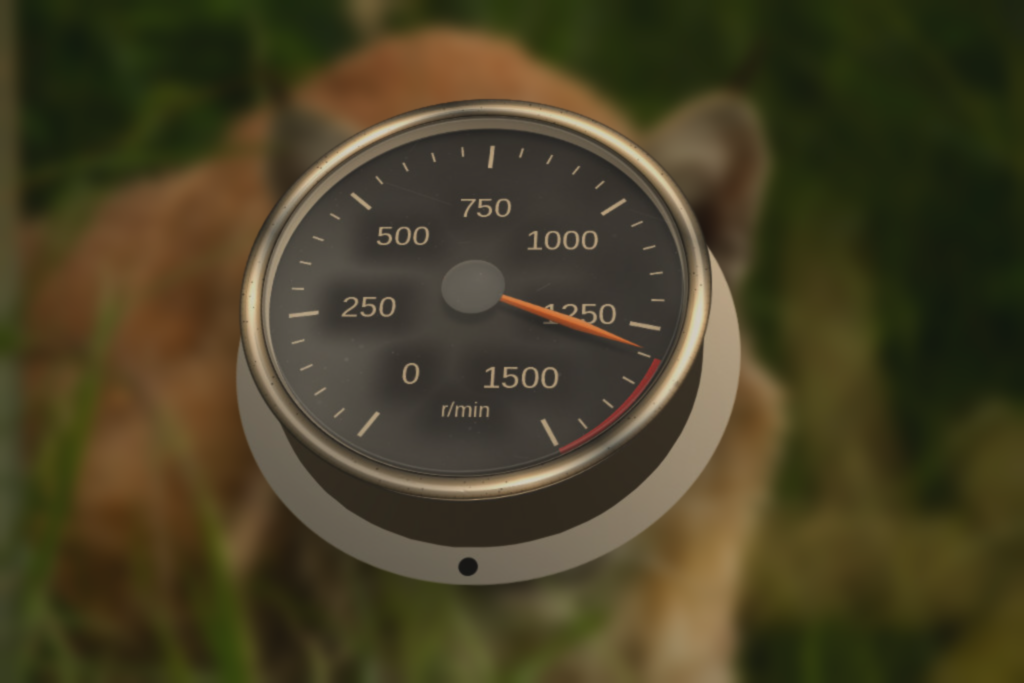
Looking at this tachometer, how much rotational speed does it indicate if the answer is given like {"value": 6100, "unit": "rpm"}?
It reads {"value": 1300, "unit": "rpm"}
